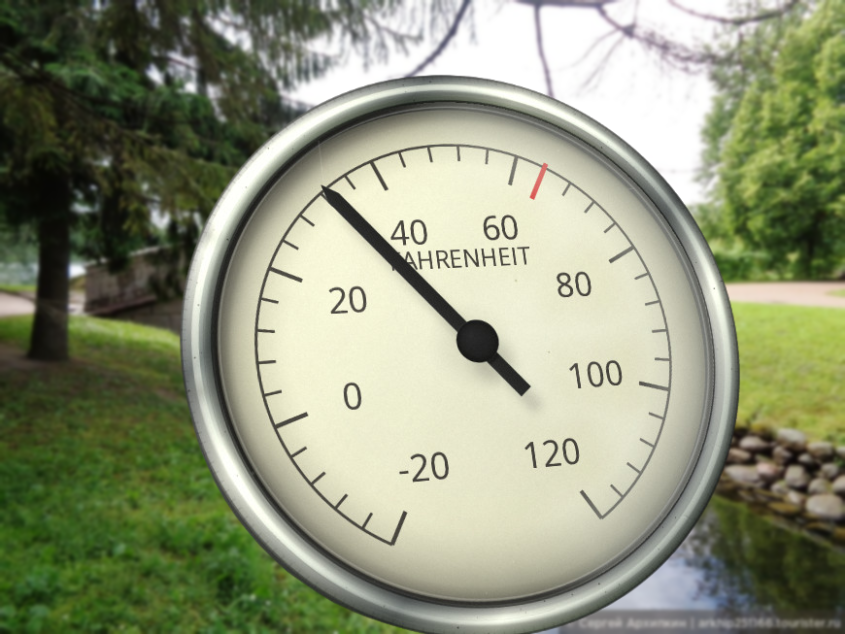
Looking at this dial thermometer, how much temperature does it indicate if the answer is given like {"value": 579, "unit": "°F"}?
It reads {"value": 32, "unit": "°F"}
